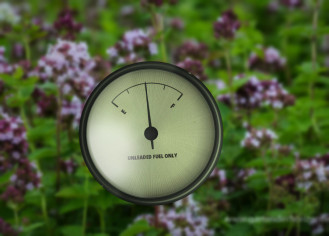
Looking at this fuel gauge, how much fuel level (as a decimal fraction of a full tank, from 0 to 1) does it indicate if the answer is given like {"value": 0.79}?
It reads {"value": 0.5}
